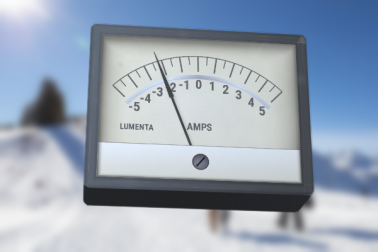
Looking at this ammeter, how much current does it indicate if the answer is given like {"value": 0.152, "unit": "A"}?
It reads {"value": -2.25, "unit": "A"}
